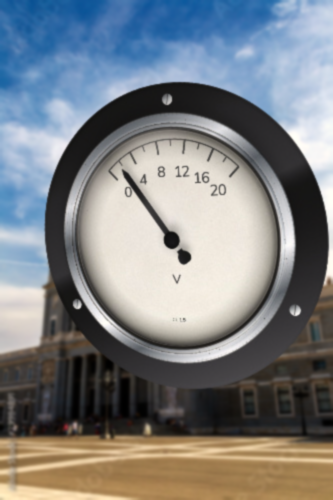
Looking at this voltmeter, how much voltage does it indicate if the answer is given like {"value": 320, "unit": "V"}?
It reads {"value": 2, "unit": "V"}
